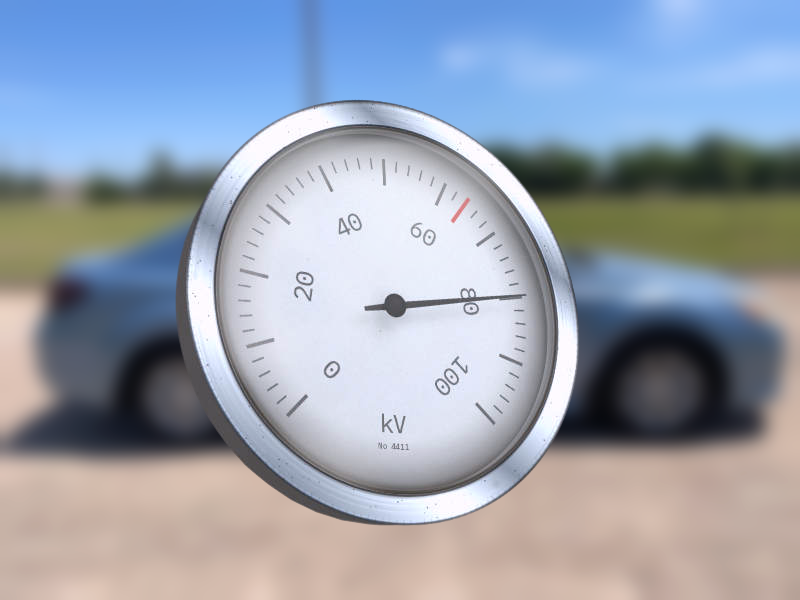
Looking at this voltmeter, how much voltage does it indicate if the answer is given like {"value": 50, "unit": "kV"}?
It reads {"value": 80, "unit": "kV"}
